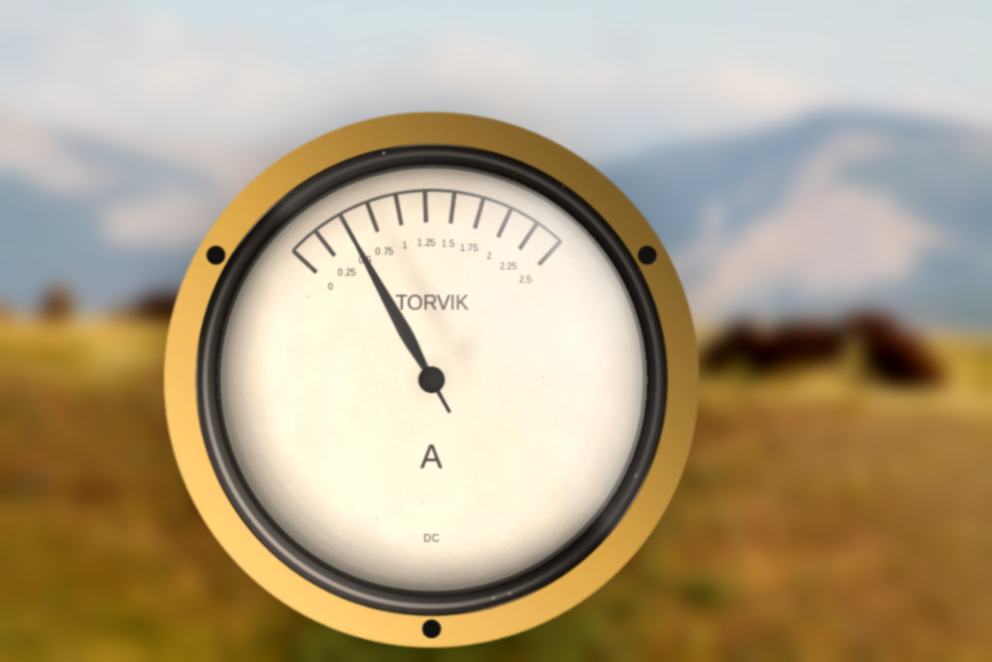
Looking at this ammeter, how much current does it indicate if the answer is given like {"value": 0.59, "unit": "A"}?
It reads {"value": 0.5, "unit": "A"}
